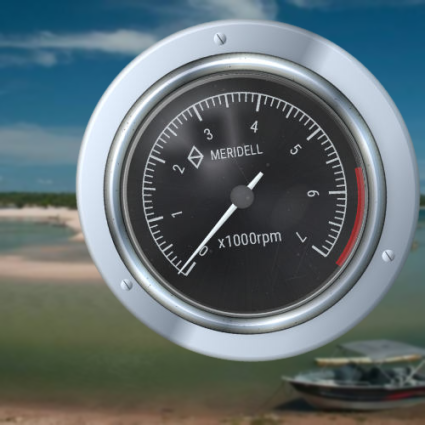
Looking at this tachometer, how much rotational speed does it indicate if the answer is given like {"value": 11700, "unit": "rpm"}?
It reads {"value": 100, "unit": "rpm"}
